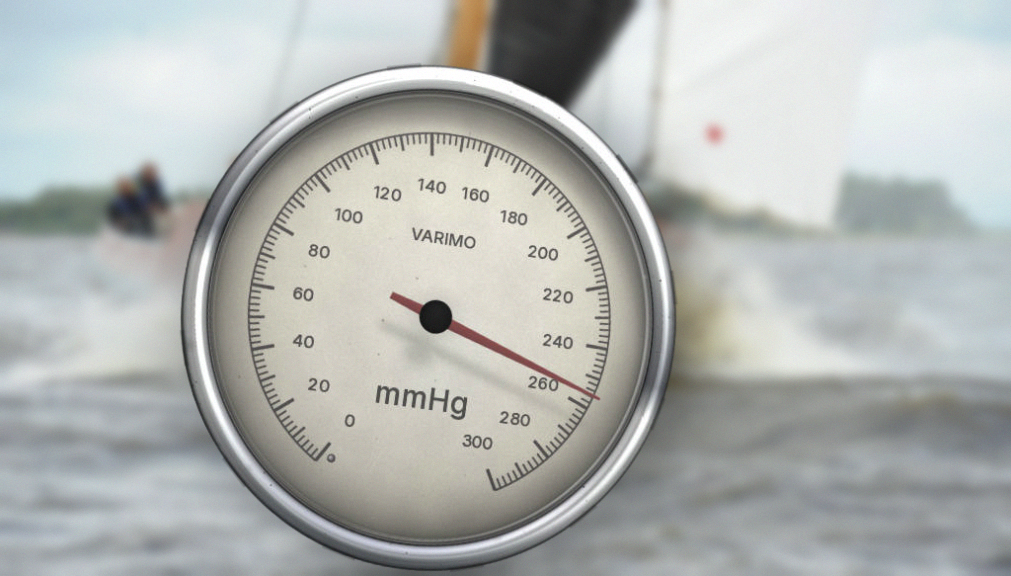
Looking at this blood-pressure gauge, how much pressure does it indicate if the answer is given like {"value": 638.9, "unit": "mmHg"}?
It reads {"value": 256, "unit": "mmHg"}
